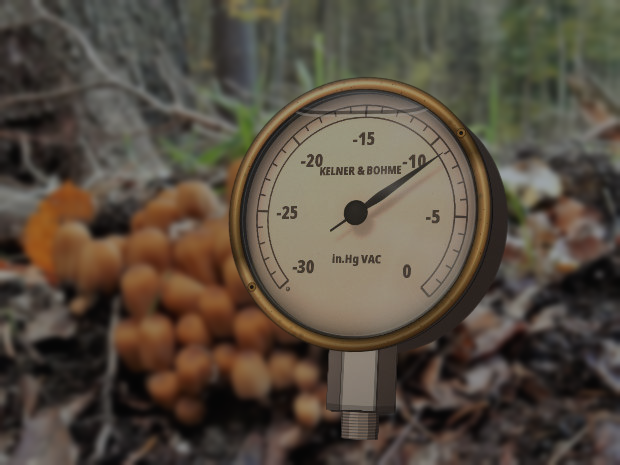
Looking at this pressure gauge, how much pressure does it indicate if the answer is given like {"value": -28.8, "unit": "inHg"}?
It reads {"value": -9, "unit": "inHg"}
